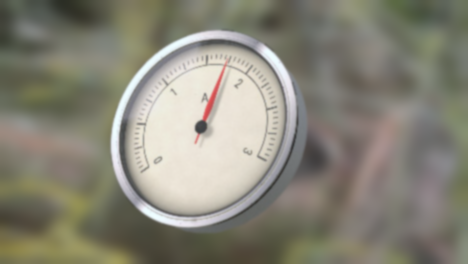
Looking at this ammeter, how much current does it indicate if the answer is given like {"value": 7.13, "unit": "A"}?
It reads {"value": 1.75, "unit": "A"}
